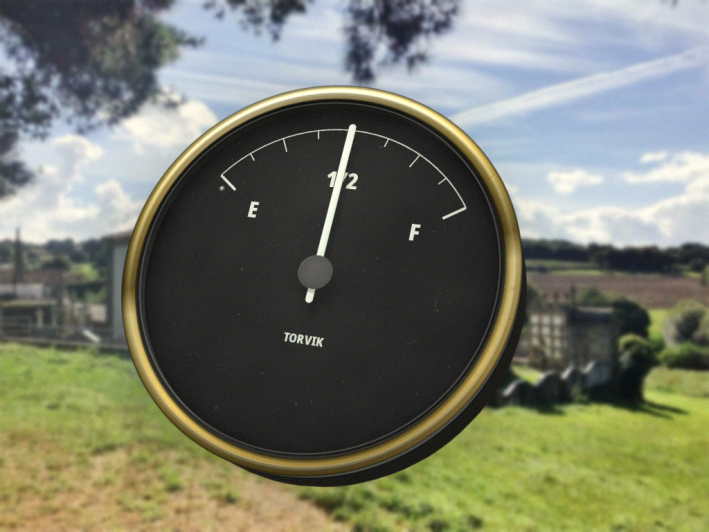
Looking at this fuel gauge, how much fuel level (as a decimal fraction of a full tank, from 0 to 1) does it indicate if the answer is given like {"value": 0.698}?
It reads {"value": 0.5}
